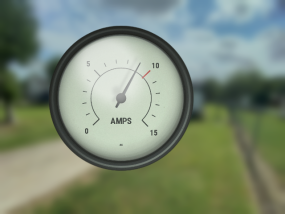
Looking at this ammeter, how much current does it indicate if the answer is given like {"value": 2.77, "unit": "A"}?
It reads {"value": 9, "unit": "A"}
